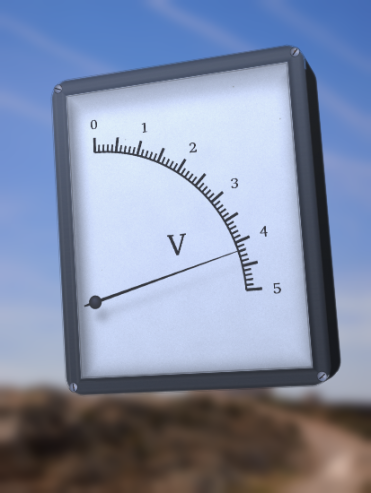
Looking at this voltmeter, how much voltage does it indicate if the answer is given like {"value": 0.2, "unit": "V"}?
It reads {"value": 4.2, "unit": "V"}
